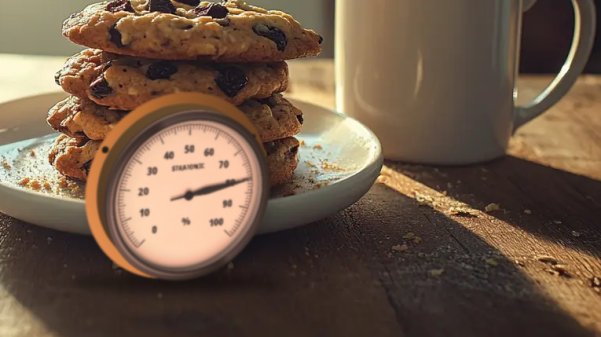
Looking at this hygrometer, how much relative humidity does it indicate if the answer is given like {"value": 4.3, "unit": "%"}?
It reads {"value": 80, "unit": "%"}
